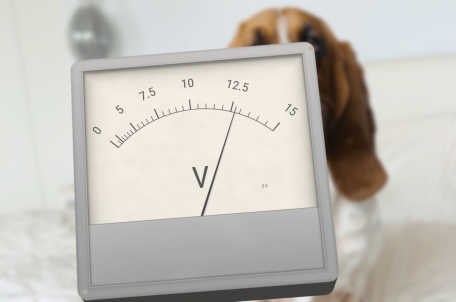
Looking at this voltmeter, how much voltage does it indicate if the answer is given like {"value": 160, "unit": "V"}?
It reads {"value": 12.75, "unit": "V"}
